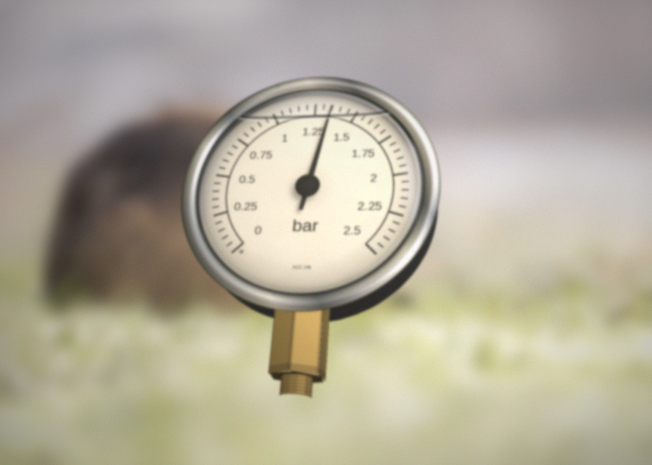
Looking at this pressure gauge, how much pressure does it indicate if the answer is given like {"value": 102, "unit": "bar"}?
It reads {"value": 1.35, "unit": "bar"}
